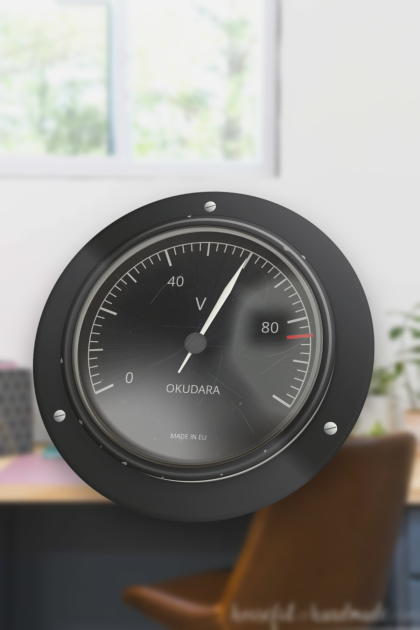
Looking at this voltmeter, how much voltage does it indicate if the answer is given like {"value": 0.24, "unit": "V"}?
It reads {"value": 60, "unit": "V"}
